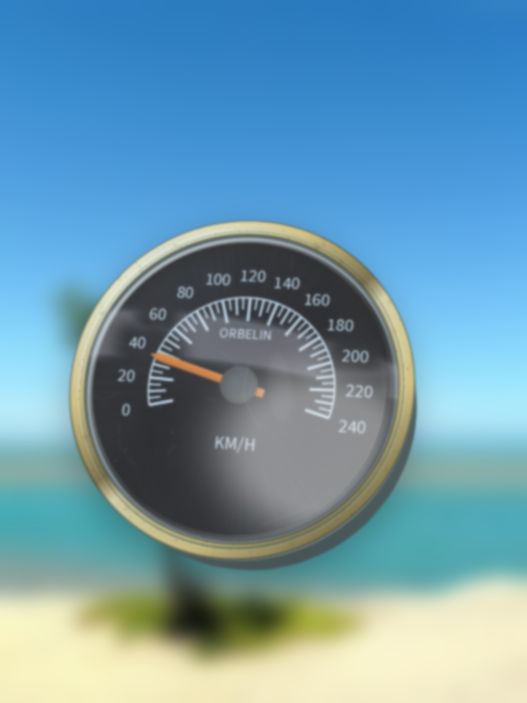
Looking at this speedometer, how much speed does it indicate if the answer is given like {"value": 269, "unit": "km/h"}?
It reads {"value": 35, "unit": "km/h"}
